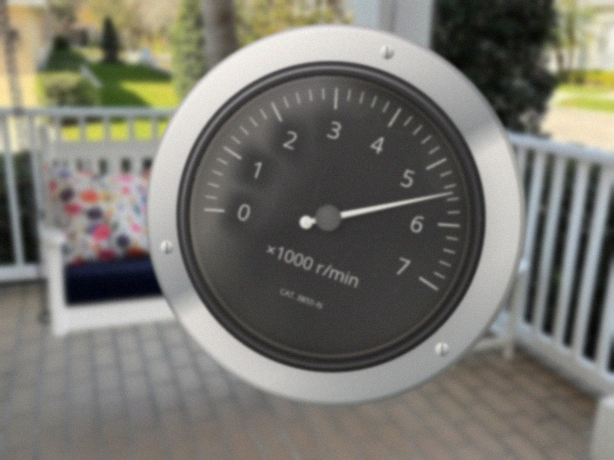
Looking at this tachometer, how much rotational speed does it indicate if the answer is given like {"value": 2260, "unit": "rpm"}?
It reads {"value": 5500, "unit": "rpm"}
